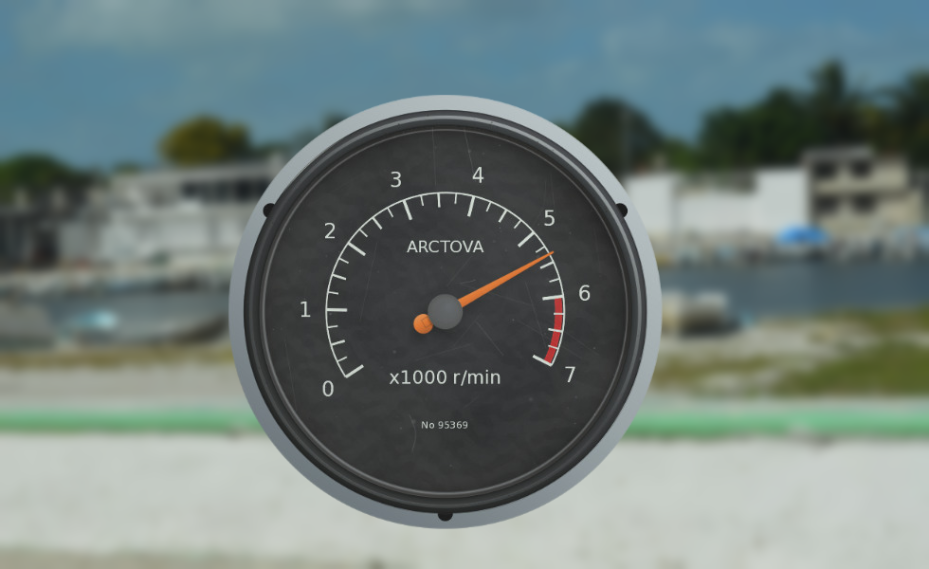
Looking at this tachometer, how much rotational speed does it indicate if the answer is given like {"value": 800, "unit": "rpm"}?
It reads {"value": 5375, "unit": "rpm"}
